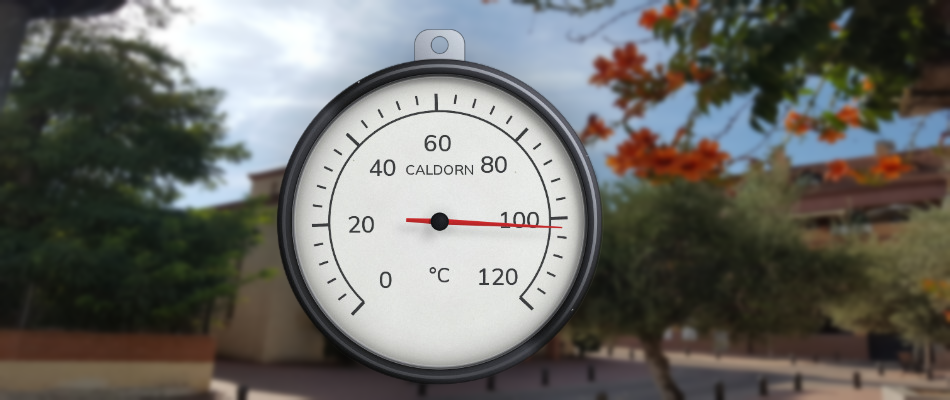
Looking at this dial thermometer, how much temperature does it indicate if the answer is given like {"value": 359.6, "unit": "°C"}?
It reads {"value": 102, "unit": "°C"}
